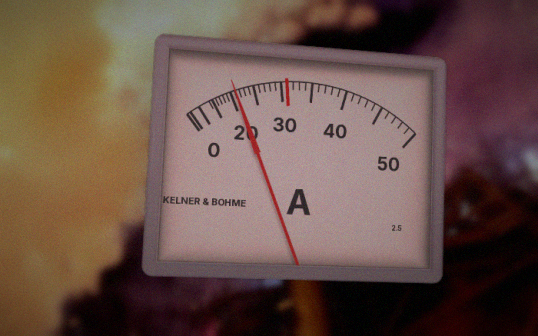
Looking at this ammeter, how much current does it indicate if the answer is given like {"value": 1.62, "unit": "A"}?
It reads {"value": 21, "unit": "A"}
